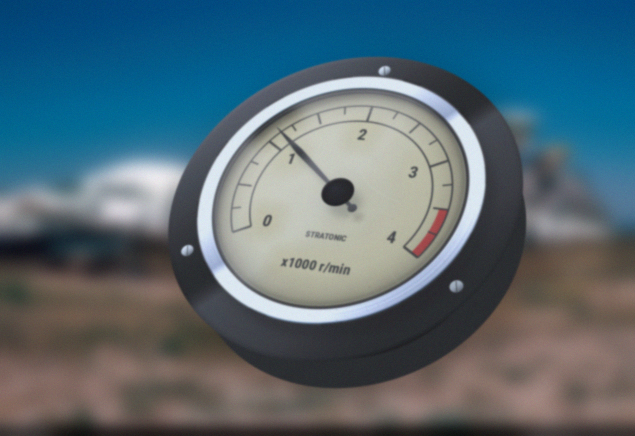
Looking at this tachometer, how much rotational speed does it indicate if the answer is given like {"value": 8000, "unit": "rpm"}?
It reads {"value": 1125, "unit": "rpm"}
